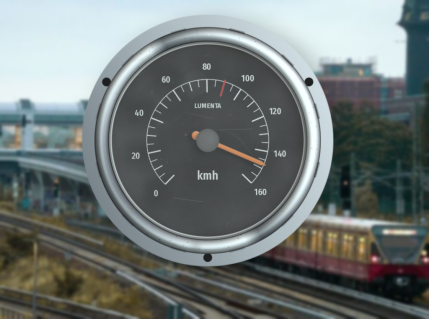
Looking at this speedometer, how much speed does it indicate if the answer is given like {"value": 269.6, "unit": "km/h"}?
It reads {"value": 147.5, "unit": "km/h"}
